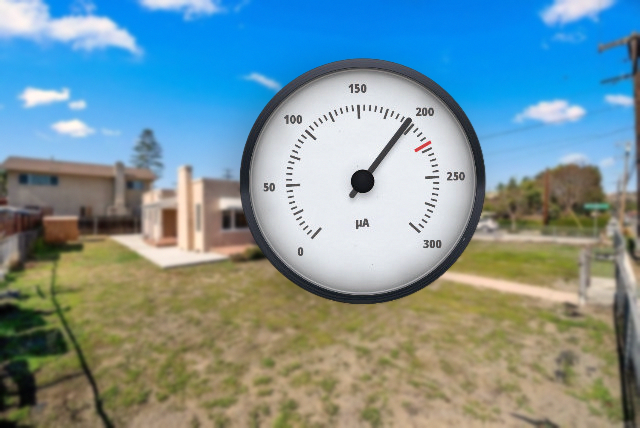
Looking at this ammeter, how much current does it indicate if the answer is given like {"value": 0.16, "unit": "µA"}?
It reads {"value": 195, "unit": "µA"}
